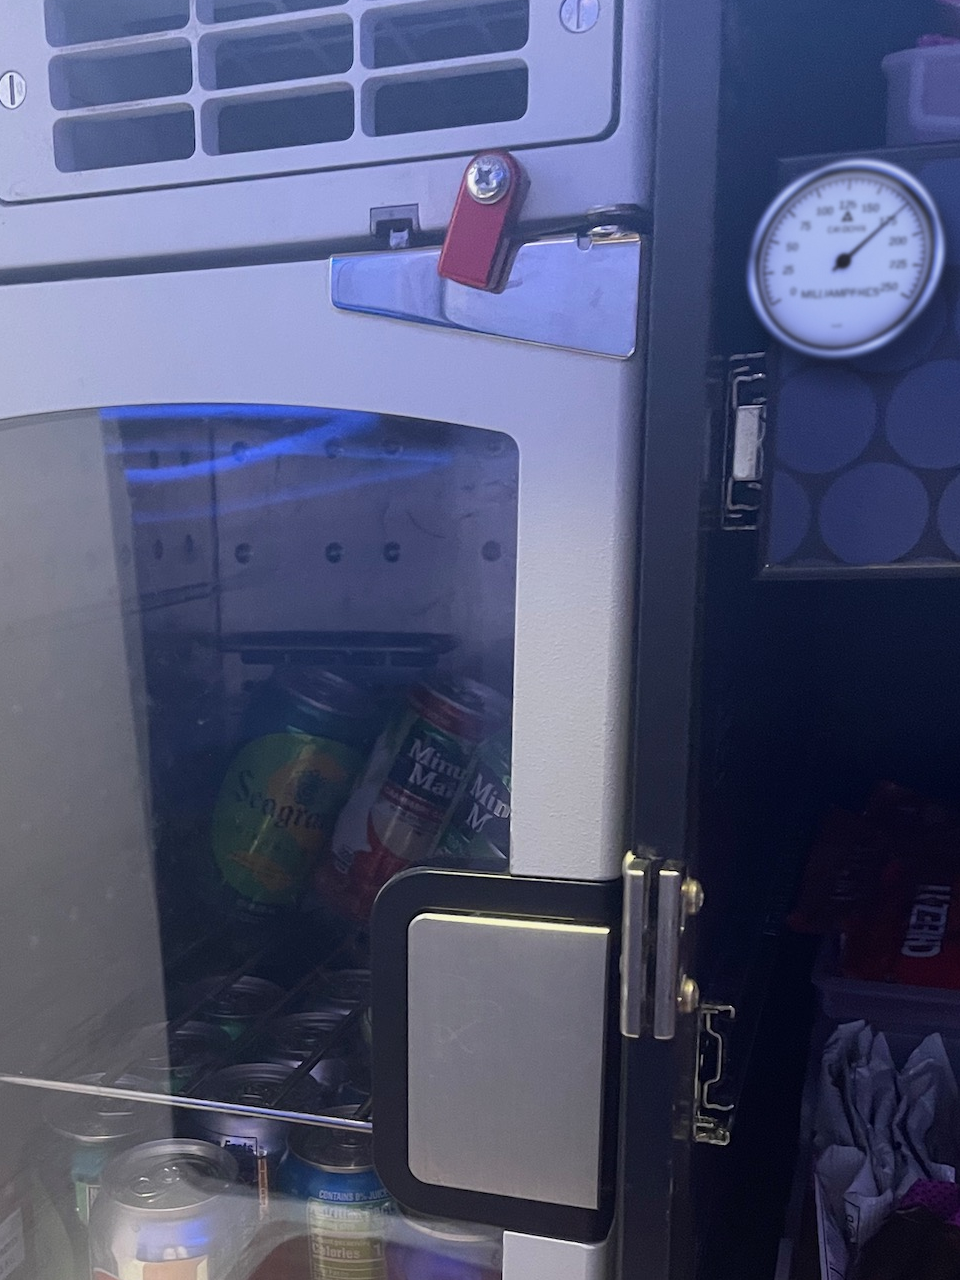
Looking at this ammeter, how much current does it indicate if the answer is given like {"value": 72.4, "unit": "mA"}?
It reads {"value": 175, "unit": "mA"}
